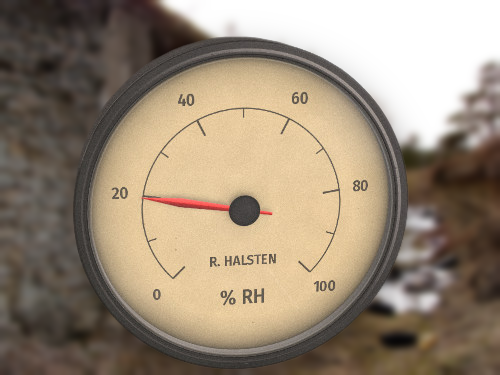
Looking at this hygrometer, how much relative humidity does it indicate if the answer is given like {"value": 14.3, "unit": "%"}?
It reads {"value": 20, "unit": "%"}
